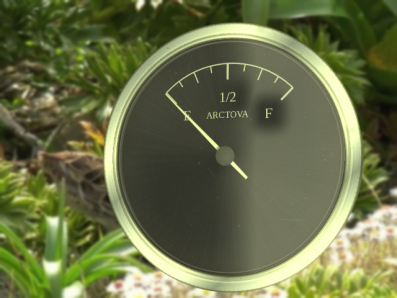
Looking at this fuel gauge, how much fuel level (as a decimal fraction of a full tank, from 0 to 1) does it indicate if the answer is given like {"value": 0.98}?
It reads {"value": 0}
